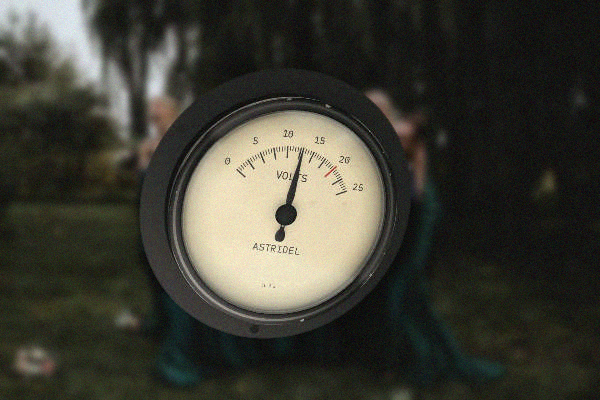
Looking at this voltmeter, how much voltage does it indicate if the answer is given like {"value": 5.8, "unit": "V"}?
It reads {"value": 12.5, "unit": "V"}
